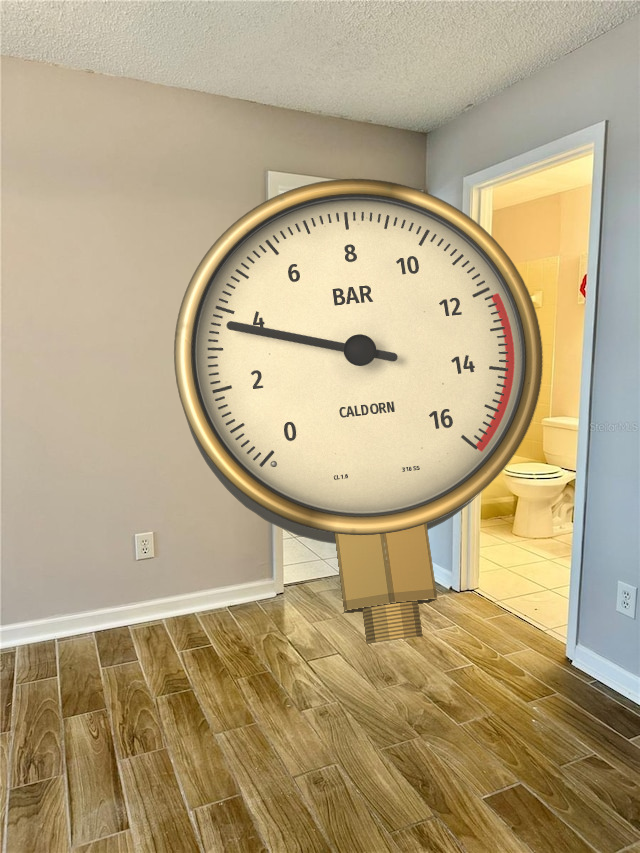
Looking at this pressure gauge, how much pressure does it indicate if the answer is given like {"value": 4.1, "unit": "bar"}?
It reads {"value": 3.6, "unit": "bar"}
